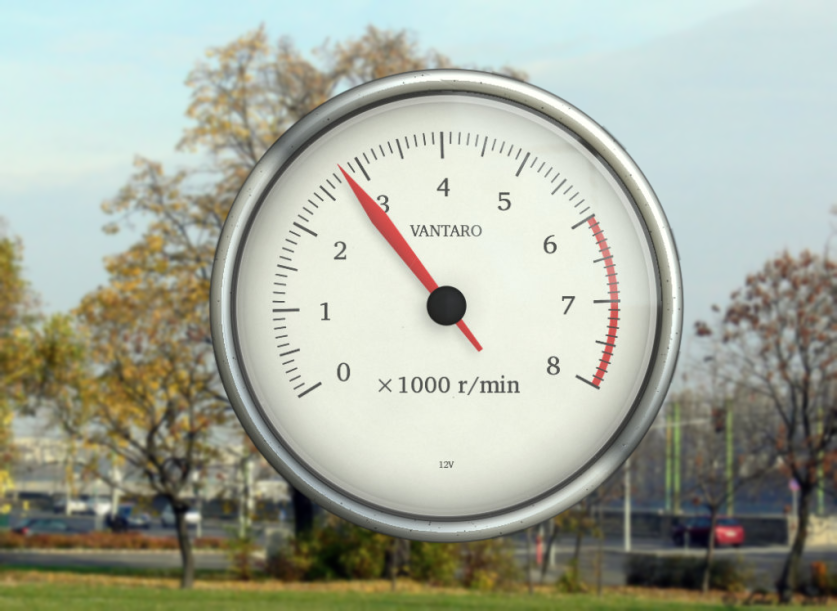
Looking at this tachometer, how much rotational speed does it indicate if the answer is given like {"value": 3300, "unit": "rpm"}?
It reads {"value": 2800, "unit": "rpm"}
